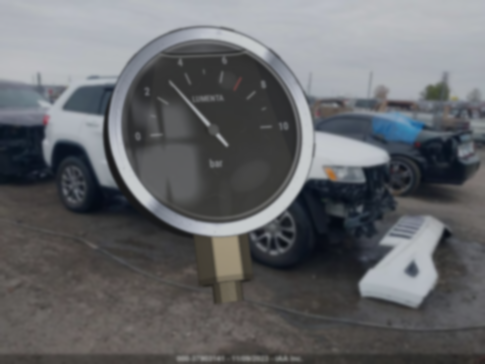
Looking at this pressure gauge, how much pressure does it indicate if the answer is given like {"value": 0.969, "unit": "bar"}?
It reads {"value": 3, "unit": "bar"}
